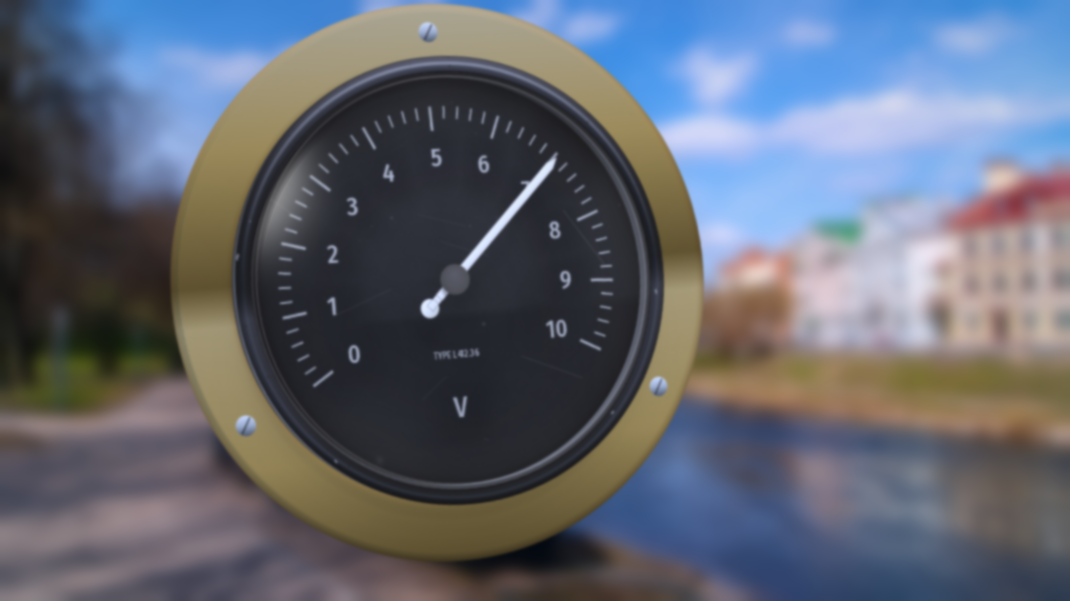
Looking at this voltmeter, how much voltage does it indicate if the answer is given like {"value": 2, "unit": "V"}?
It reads {"value": 7, "unit": "V"}
